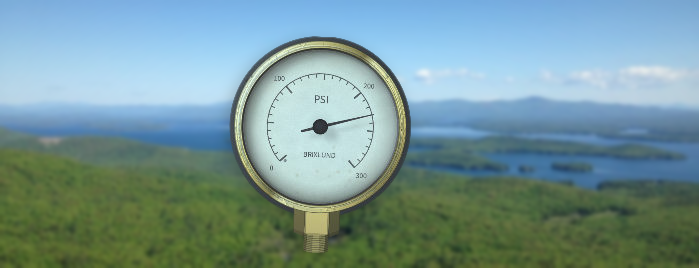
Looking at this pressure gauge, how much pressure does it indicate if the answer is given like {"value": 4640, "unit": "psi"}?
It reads {"value": 230, "unit": "psi"}
